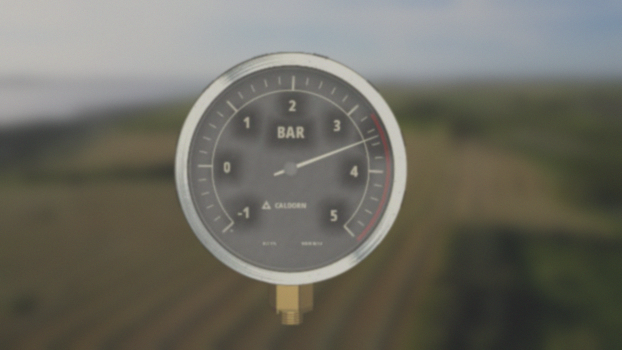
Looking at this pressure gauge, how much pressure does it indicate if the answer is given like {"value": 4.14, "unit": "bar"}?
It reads {"value": 3.5, "unit": "bar"}
